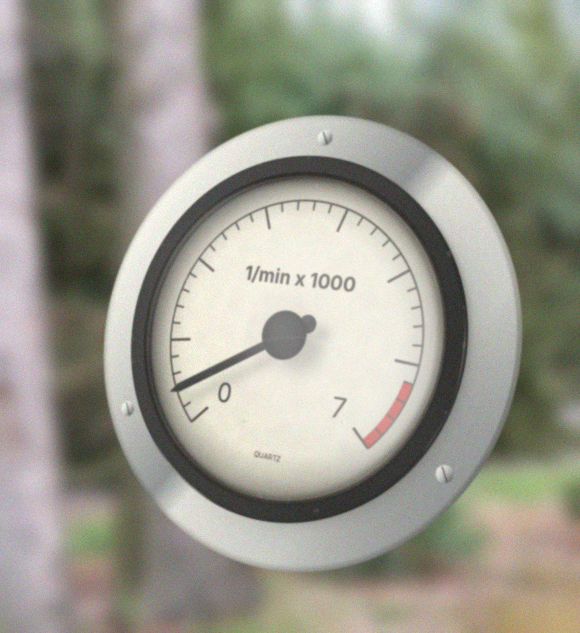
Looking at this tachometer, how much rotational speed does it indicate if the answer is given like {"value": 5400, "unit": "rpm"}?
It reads {"value": 400, "unit": "rpm"}
